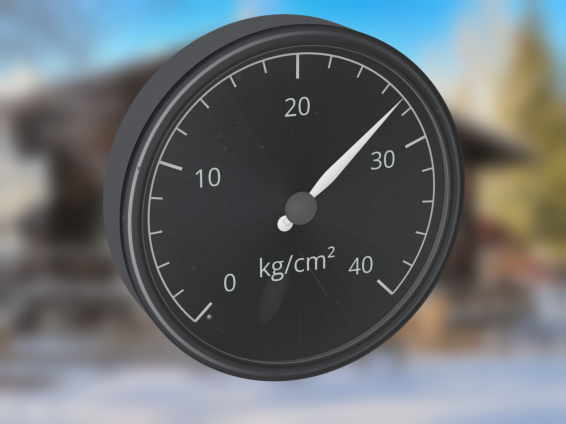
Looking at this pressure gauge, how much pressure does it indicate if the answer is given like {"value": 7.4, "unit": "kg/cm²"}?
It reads {"value": 27, "unit": "kg/cm²"}
